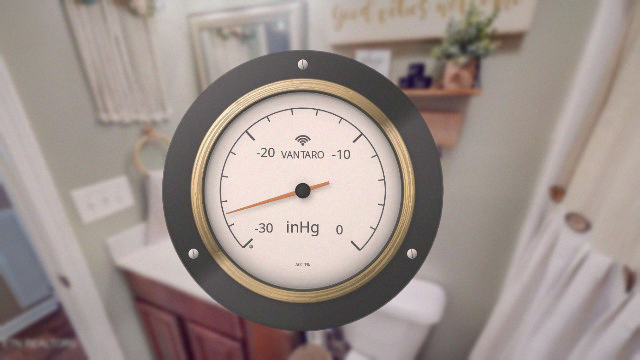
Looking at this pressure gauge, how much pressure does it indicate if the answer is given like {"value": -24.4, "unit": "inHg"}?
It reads {"value": -27, "unit": "inHg"}
